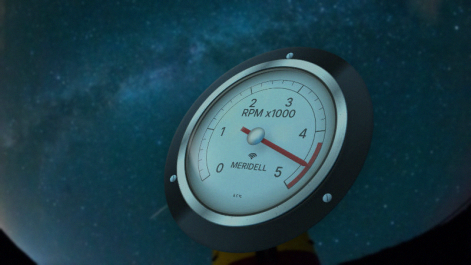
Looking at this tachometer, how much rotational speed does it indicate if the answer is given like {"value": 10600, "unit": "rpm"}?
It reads {"value": 4600, "unit": "rpm"}
